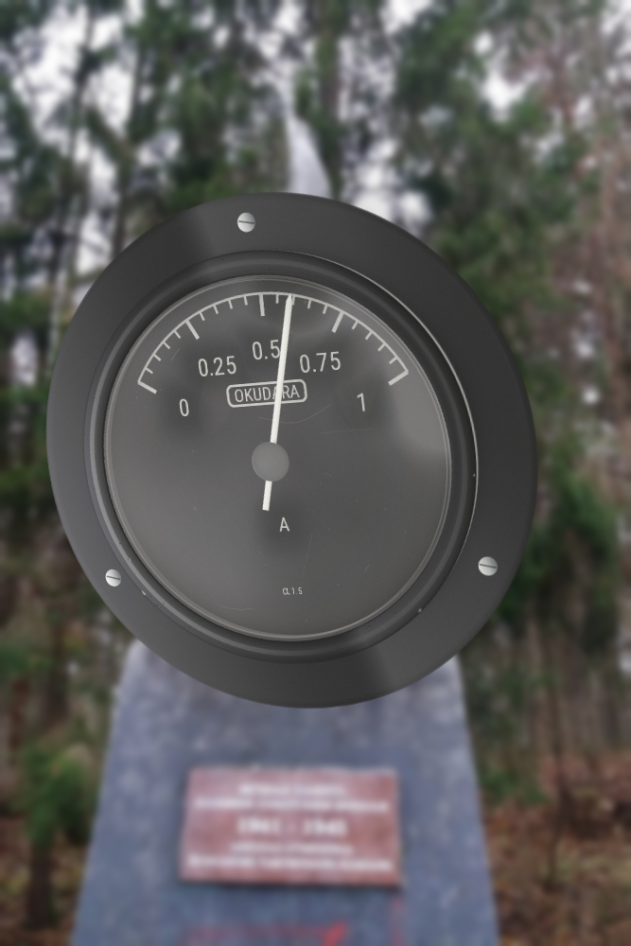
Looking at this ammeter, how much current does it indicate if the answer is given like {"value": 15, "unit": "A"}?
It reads {"value": 0.6, "unit": "A"}
